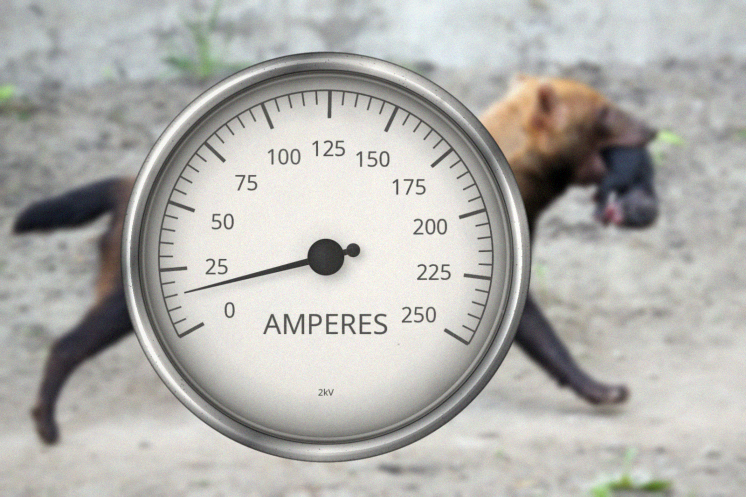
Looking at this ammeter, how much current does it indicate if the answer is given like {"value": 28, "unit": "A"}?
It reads {"value": 15, "unit": "A"}
